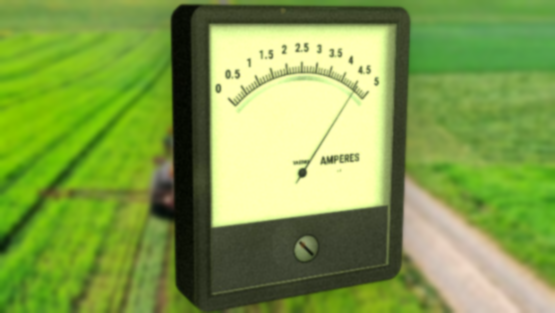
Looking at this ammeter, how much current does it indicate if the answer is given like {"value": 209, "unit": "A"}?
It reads {"value": 4.5, "unit": "A"}
